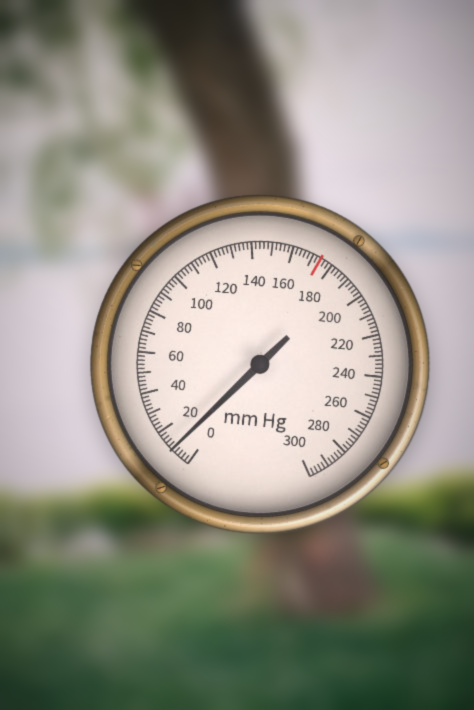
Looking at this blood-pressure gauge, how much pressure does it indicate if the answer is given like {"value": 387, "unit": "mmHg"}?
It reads {"value": 10, "unit": "mmHg"}
